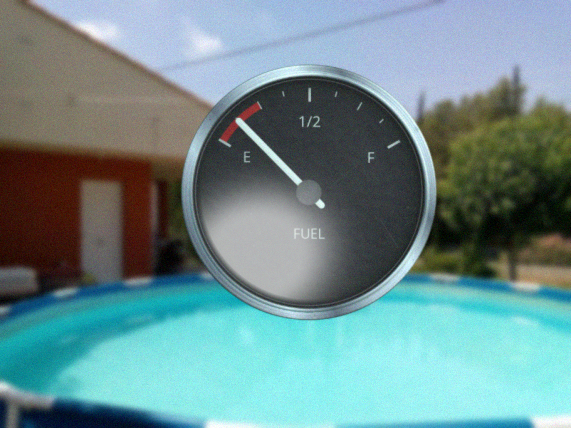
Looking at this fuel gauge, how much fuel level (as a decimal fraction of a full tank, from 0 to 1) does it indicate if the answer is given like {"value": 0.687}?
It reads {"value": 0.125}
